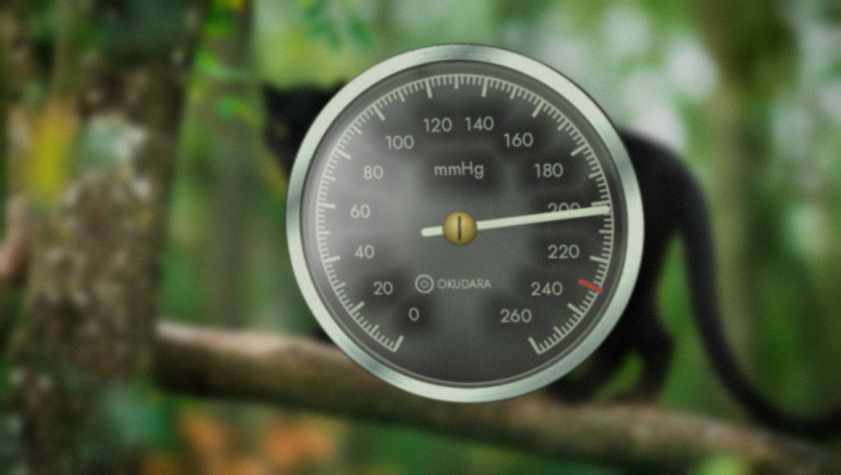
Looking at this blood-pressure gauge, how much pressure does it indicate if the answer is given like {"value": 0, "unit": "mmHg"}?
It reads {"value": 202, "unit": "mmHg"}
